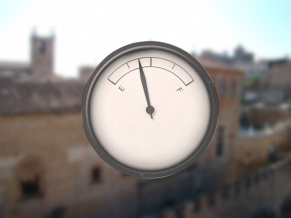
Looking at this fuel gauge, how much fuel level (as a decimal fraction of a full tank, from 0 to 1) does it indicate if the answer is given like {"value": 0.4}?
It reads {"value": 0.375}
